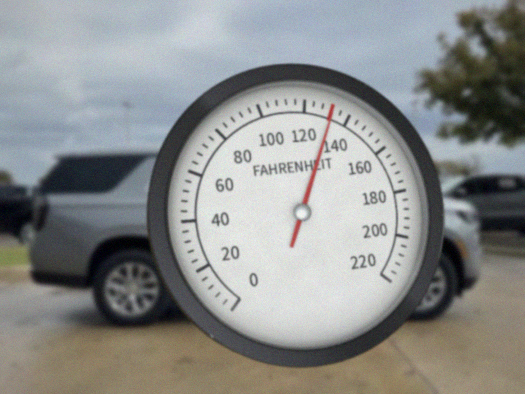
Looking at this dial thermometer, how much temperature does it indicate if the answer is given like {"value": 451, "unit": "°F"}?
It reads {"value": 132, "unit": "°F"}
